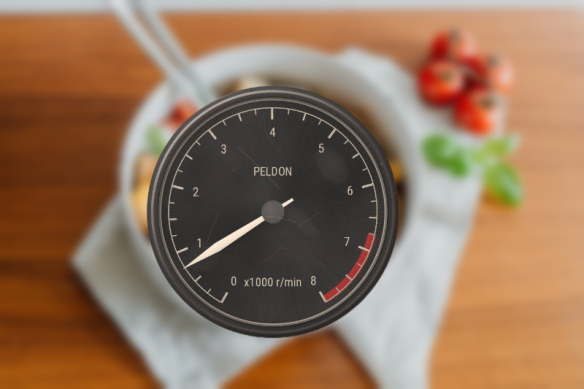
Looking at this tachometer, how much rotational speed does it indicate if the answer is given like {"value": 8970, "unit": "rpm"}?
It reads {"value": 750, "unit": "rpm"}
